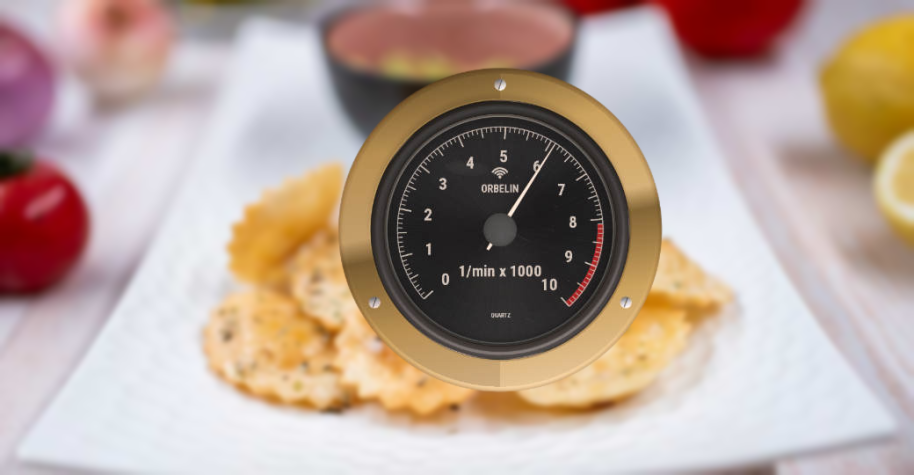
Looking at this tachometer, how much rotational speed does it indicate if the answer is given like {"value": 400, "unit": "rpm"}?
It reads {"value": 6100, "unit": "rpm"}
